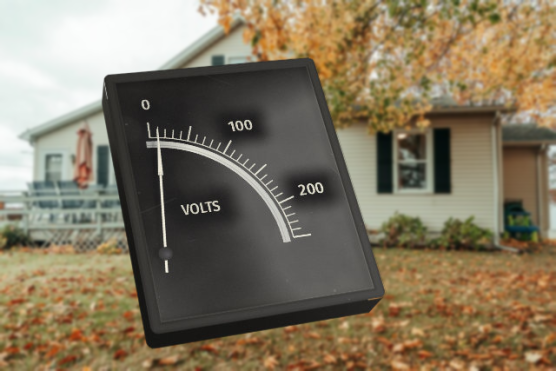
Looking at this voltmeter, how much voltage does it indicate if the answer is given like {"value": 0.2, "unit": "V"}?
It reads {"value": 10, "unit": "V"}
